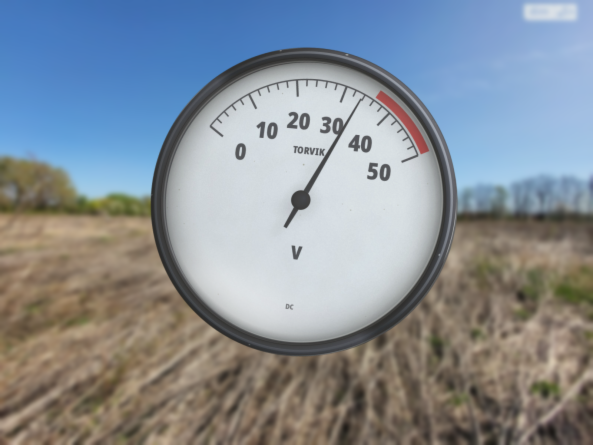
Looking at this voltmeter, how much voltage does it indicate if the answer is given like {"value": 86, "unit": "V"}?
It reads {"value": 34, "unit": "V"}
